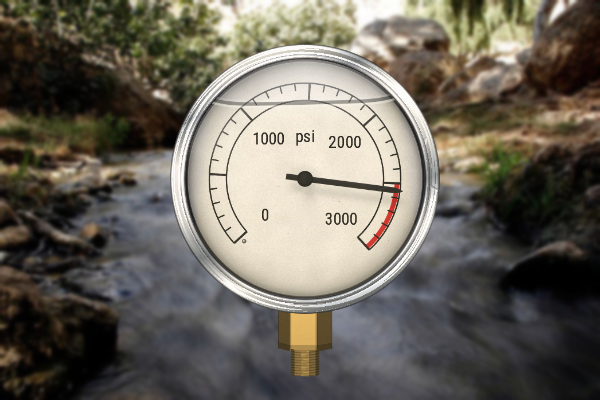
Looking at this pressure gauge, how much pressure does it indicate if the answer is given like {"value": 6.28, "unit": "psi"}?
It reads {"value": 2550, "unit": "psi"}
